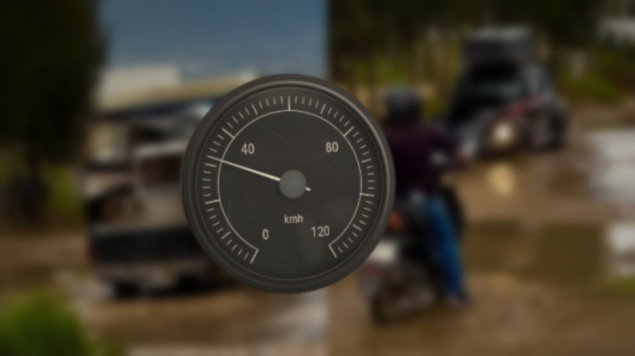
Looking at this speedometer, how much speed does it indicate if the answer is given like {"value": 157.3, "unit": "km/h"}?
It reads {"value": 32, "unit": "km/h"}
